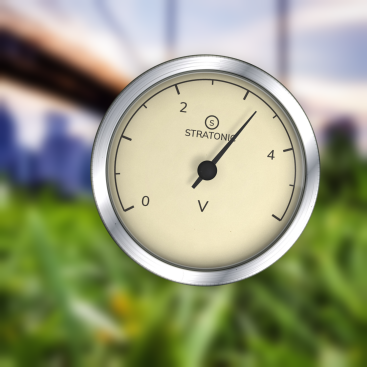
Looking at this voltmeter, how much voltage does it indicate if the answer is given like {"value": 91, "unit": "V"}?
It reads {"value": 3.25, "unit": "V"}
